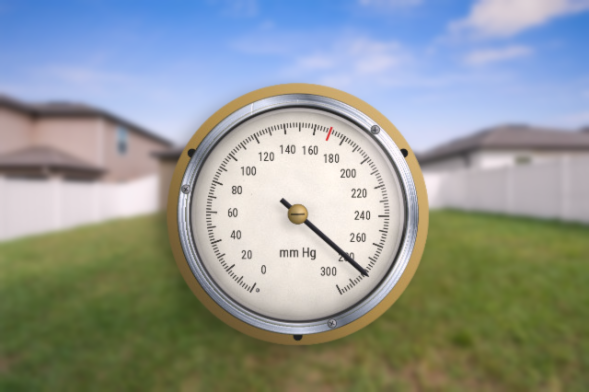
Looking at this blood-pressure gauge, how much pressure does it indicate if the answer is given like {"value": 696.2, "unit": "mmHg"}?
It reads {"value": 280, "unit": "mmHg"}
